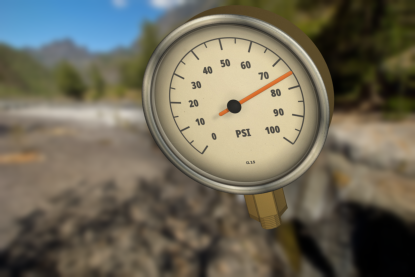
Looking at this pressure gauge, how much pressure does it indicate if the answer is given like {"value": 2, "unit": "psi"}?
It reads {"value": 75, "unit": "psi"}
